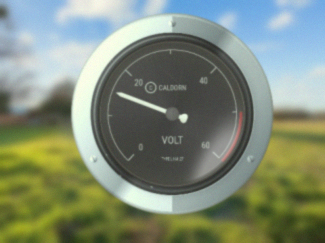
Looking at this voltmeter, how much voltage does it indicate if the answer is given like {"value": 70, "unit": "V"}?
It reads {"value": 15, "unit": "V"}
